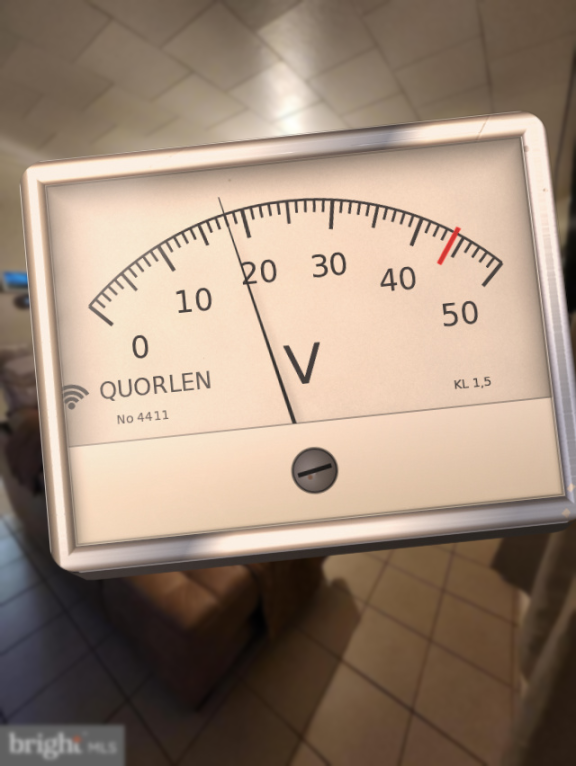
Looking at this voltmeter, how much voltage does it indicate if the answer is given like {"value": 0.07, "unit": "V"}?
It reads {"value": 18, "unit": "V"}
